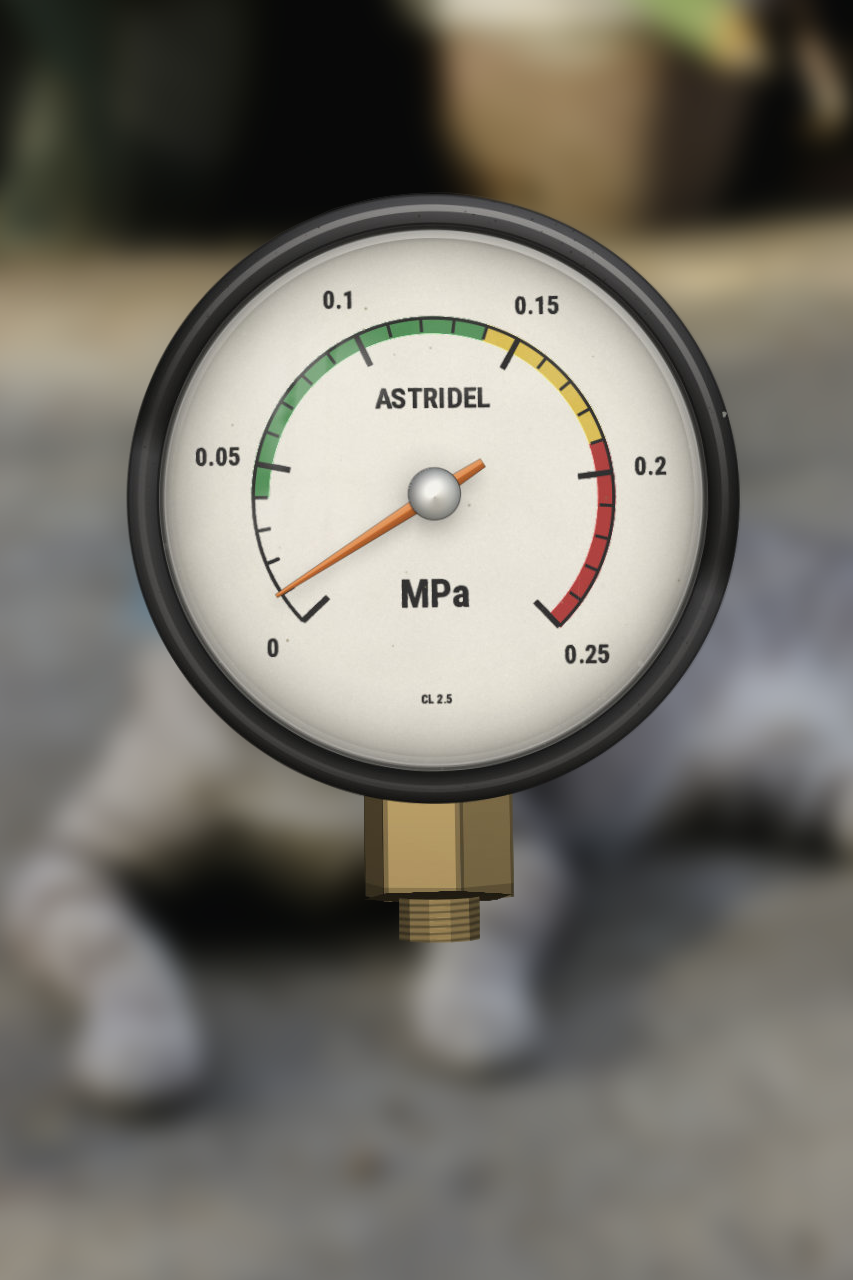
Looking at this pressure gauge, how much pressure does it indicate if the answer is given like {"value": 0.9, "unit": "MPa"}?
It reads {"value": 0.01, "unit": "MPa"}
